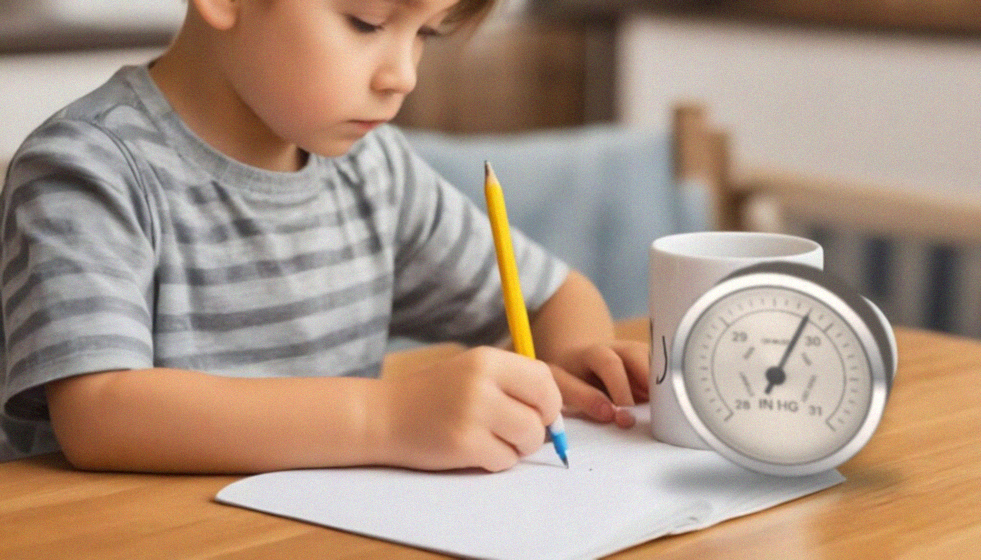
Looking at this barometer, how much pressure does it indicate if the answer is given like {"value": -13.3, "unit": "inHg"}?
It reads {"value": 29.8, "unit": "inHg"}
